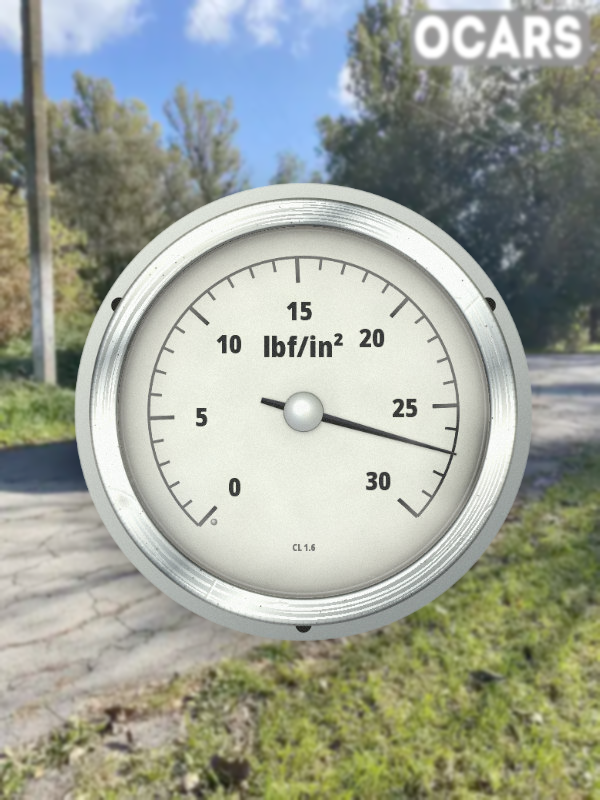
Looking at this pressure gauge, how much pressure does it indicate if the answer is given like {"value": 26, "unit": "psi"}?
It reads {"value": 27, "unit": "psi"}
